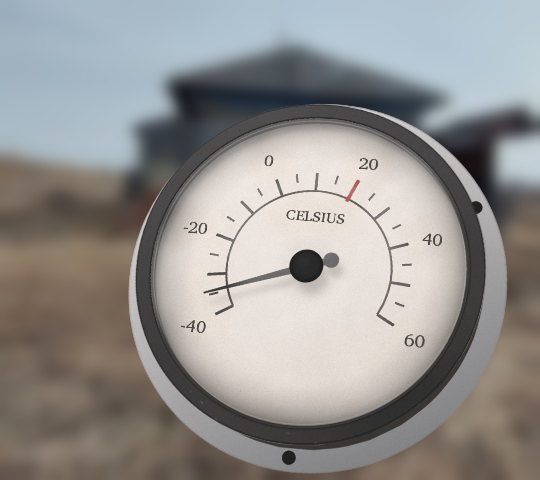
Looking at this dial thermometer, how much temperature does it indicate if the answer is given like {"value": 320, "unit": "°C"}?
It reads {"value": -35, "unit": "°C"}
